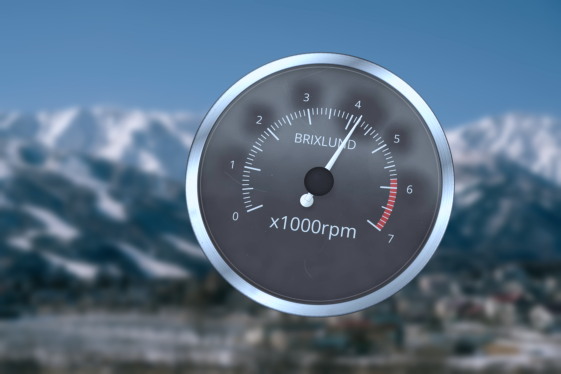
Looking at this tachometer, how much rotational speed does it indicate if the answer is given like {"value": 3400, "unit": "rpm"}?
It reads {"value": 4200, "unit": "rpm"}
